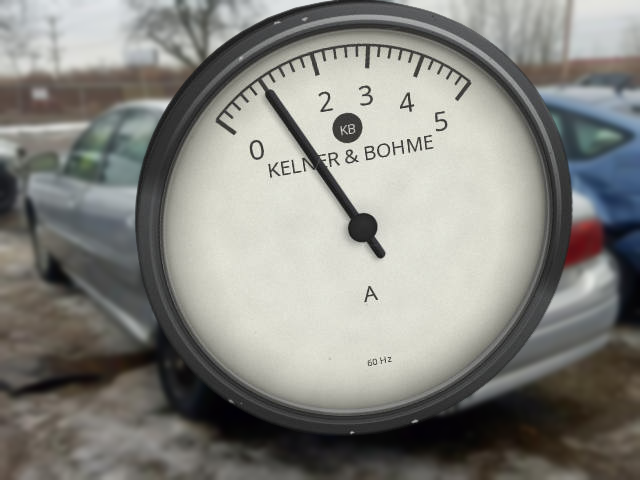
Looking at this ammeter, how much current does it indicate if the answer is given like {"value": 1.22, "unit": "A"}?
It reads {"value": 1, "unit": "A"}
